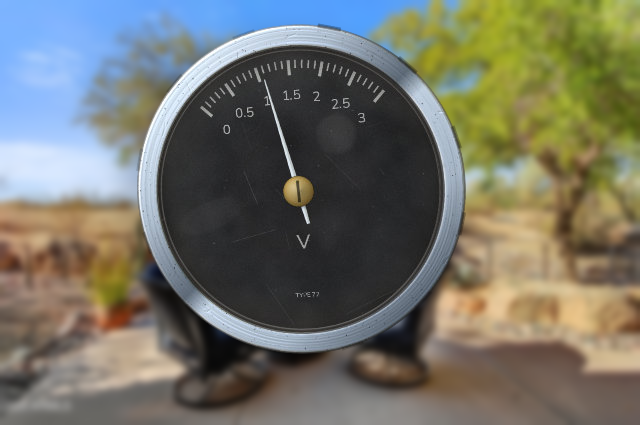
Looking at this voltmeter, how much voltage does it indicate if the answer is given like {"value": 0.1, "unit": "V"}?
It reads {"value": 1.1, "unit": "V"}
